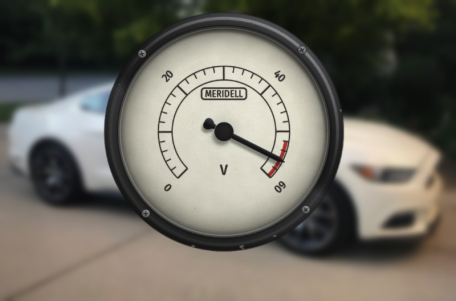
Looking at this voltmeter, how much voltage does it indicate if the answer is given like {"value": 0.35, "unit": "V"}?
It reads {"value": 56, "unit": "V"}
